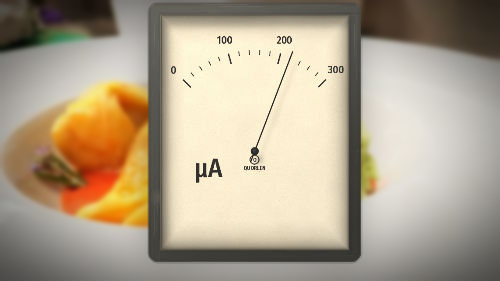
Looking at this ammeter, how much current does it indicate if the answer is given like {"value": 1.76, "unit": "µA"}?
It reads {"value": 220, "unit": "µA"}
